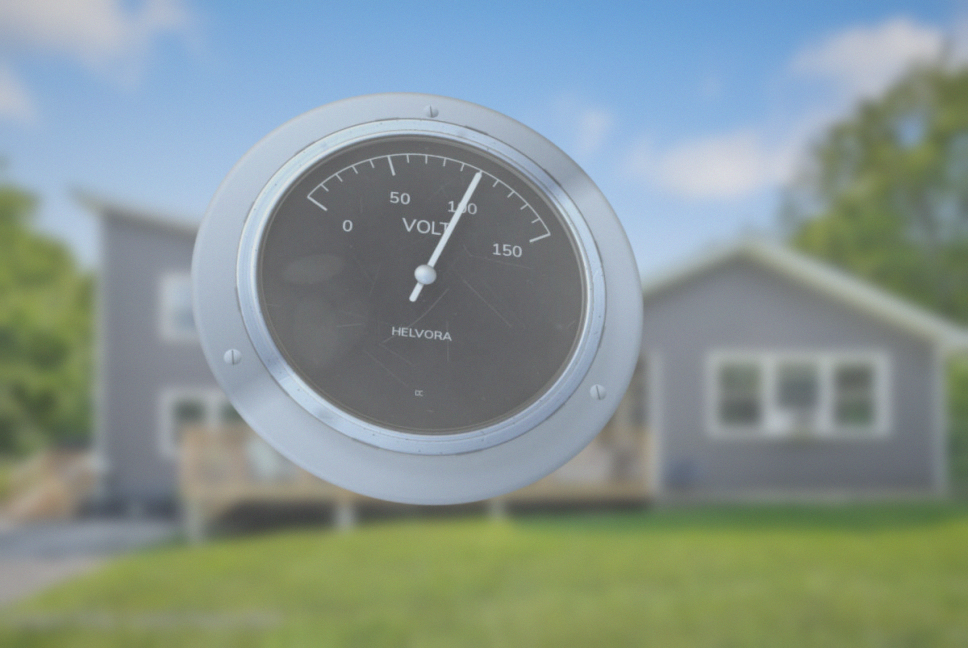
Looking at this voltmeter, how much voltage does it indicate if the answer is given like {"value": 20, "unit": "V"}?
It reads {"value": 100, "unit": "V"}
